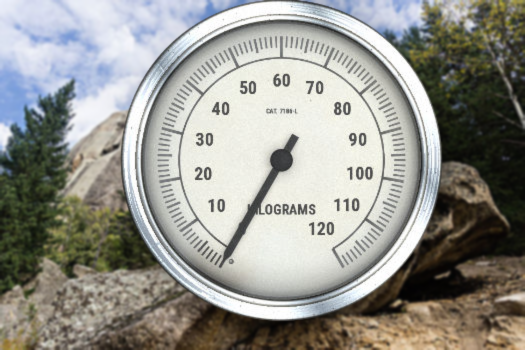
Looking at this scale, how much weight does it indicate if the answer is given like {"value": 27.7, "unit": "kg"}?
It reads {"value": 0, "unit": "kg"}
